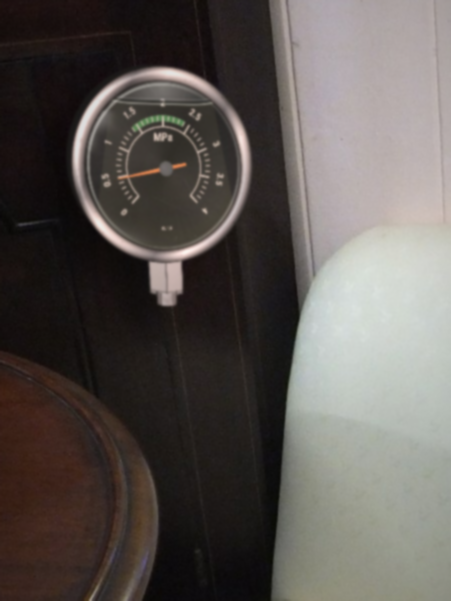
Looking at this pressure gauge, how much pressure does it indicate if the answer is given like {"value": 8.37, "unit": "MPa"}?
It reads {"value": 0.5, "unit": "MPa"}
